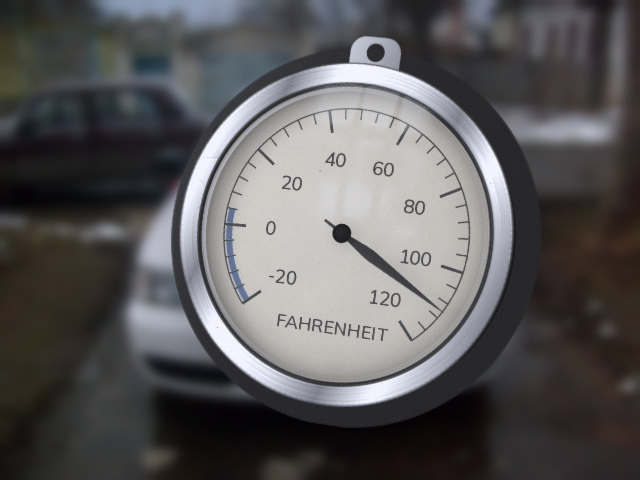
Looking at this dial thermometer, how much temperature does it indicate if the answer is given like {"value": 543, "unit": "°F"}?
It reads {"value": 110, "unit": "°F"}
